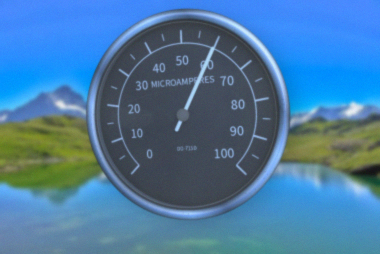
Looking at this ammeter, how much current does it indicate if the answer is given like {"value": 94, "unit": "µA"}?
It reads {"value": 60, "unit": "µA"}
